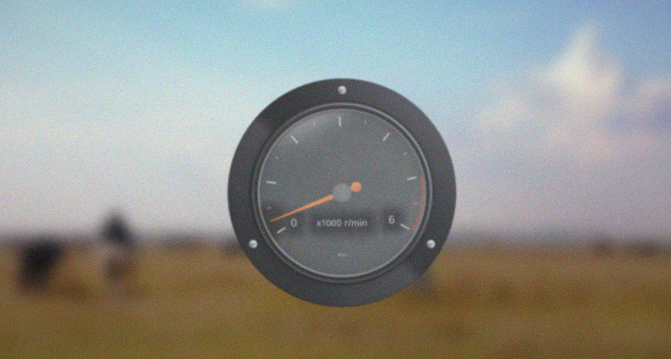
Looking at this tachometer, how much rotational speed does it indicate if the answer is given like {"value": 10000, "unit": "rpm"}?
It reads {"value": 250, "unit": "rpm"}
